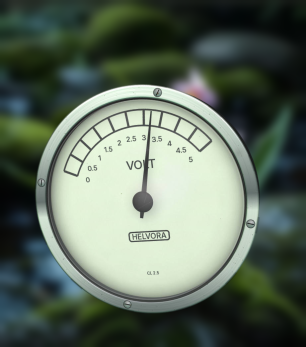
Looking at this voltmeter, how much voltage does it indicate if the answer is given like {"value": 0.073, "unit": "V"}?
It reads {"value": 3.25, "unit": "V"}
